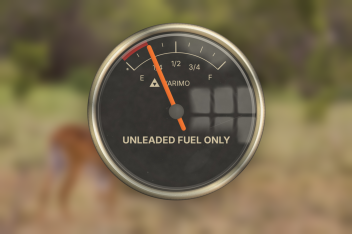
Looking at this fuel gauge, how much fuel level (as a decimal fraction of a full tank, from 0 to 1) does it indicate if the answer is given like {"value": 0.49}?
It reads {"value": 0.25}
